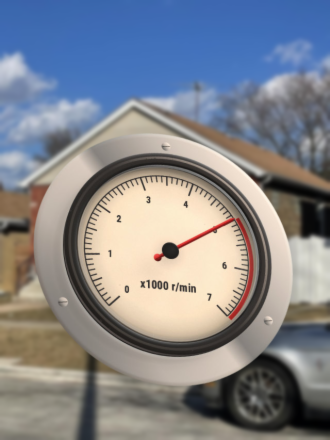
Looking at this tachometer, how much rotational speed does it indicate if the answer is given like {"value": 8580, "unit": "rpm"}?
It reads {"value": 5000, "unit": "rpm"}
